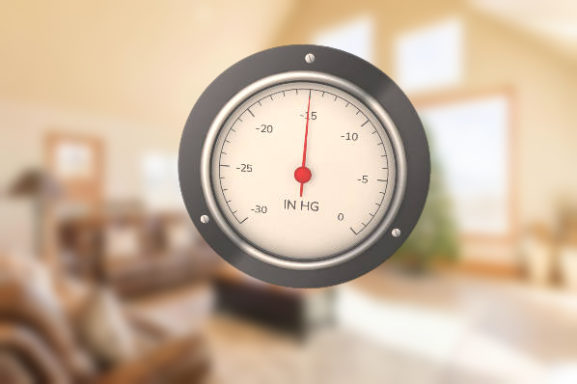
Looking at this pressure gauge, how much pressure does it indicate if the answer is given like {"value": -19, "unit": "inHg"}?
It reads {"value": -15, "unit": "inHg"}
